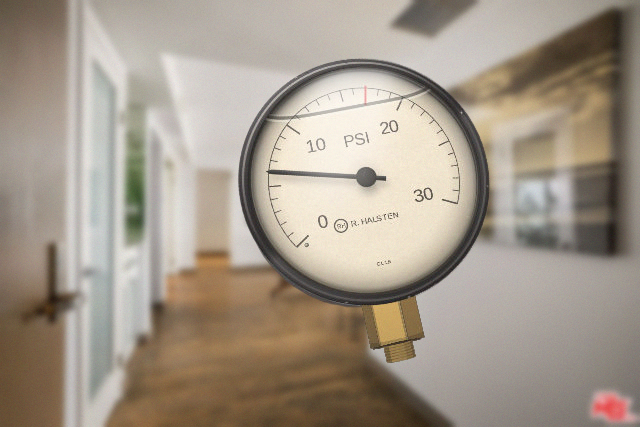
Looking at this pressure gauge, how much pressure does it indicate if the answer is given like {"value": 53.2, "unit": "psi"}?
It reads {"value": 6, "unit": "psi"}
